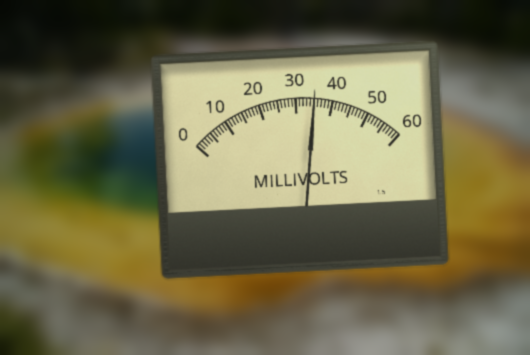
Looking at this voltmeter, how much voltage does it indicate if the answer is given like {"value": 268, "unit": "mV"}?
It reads {"value": 35, "unit": "mV"}
